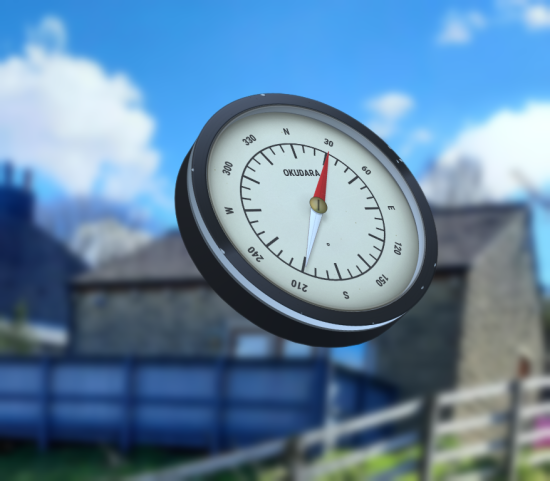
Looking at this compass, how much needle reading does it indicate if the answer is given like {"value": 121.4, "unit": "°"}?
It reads {"value": 30, "unit": "°"}
